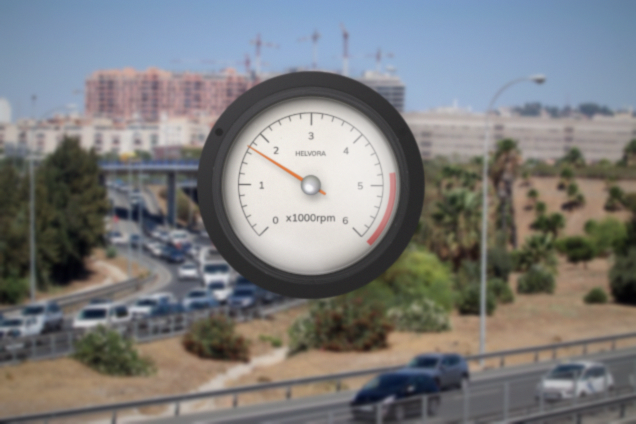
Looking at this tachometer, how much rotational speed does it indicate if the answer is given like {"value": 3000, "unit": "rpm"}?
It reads {"value": 1700, "unit": "rpm"}
